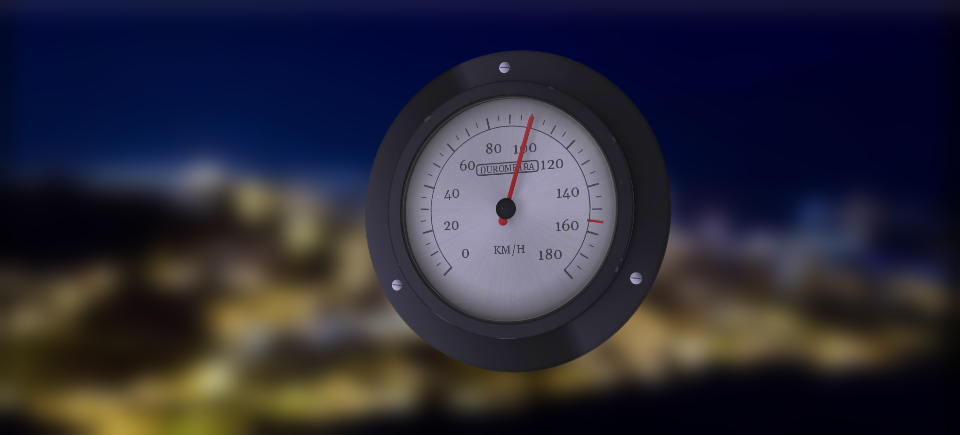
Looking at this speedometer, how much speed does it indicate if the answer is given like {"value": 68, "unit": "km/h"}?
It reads {"value": 100, "unit": "km/h"}
